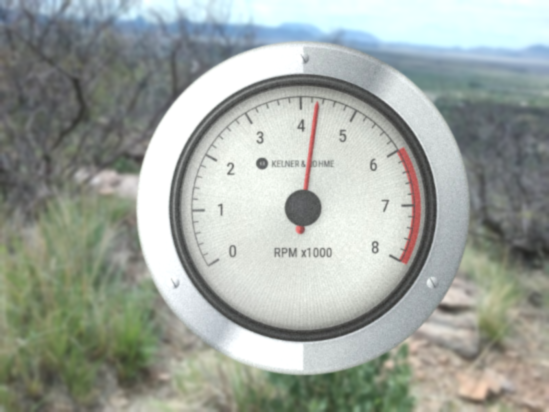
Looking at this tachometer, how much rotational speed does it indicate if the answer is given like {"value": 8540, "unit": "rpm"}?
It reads {"value": 4300, "unit": "rpm"}
